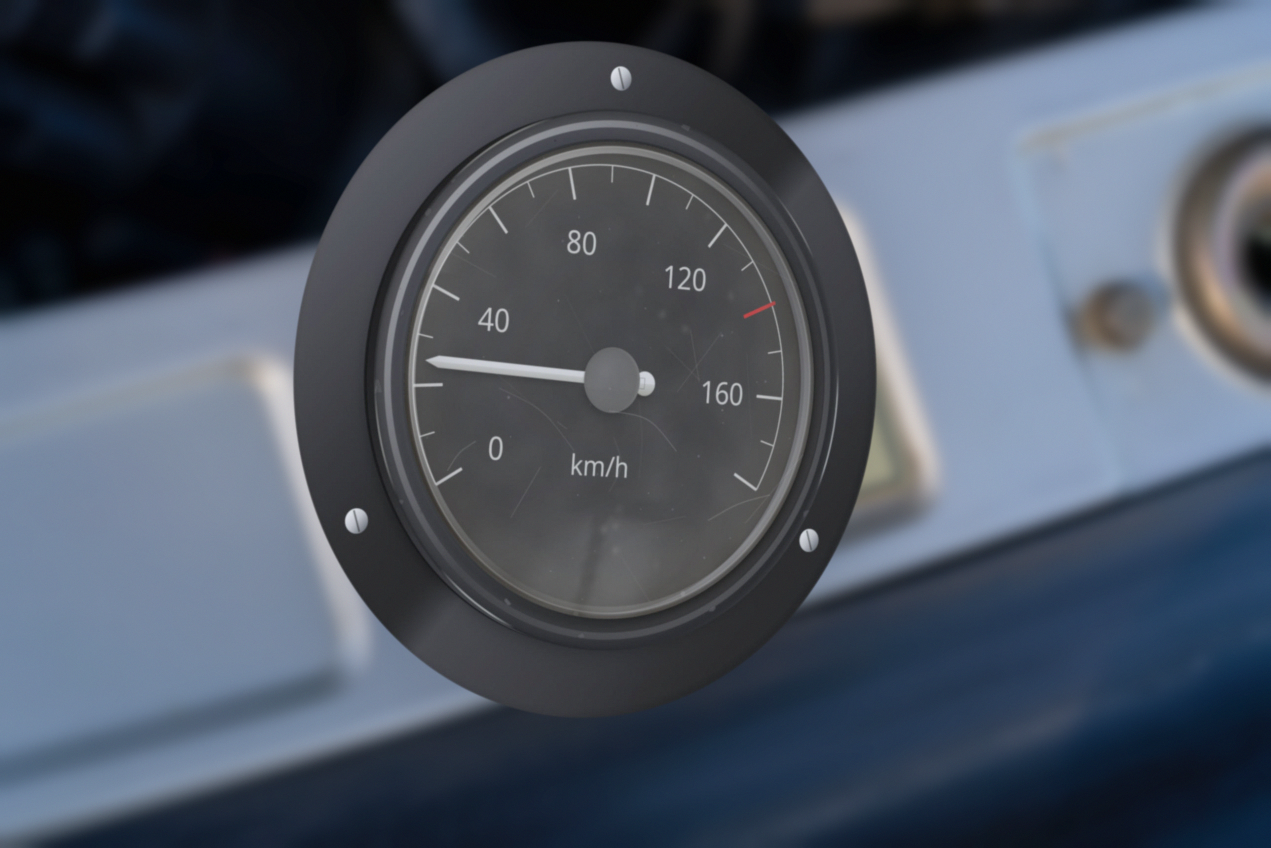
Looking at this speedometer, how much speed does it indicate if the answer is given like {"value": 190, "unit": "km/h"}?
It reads {"value": 25, "unit": "km/h"}
